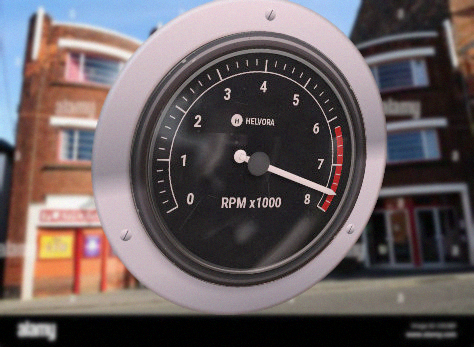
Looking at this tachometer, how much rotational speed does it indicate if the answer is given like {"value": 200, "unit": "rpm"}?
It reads {"value": 7600, "unit": "rpm"}
